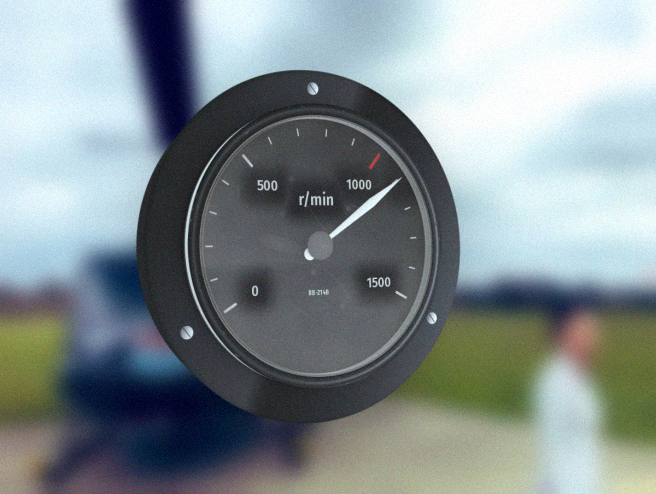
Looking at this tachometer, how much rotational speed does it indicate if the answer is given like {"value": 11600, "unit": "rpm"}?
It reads {"value": 1100, "unit": "rpm"}
